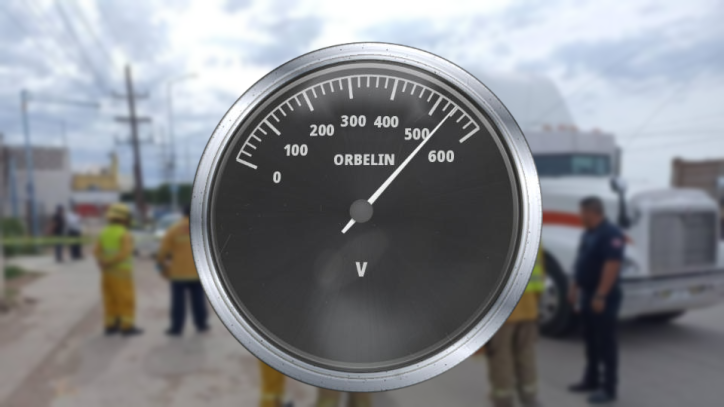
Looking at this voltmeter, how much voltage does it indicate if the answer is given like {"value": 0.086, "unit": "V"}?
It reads {"value": 540, "unit": "V"}
